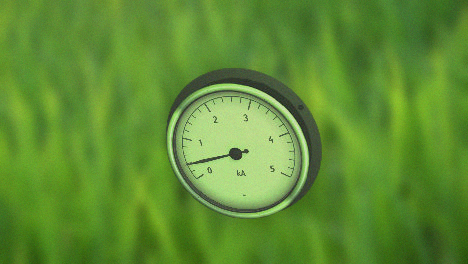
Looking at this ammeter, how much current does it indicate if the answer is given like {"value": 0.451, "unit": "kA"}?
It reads {"value": 0.4, "unit": "kA"}
